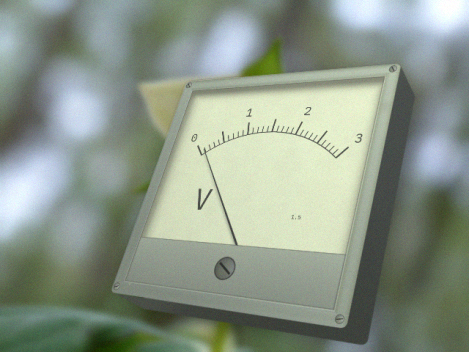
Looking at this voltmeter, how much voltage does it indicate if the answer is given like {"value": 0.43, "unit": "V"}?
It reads {"value": 0.1, "unit": "V"}
